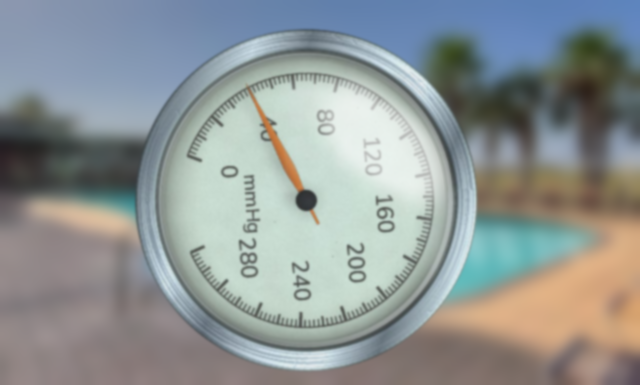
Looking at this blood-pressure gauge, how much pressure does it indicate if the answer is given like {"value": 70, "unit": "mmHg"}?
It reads {"value": 40, "unit": "mmHg"}
